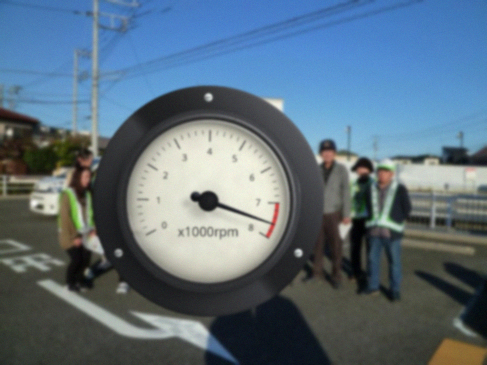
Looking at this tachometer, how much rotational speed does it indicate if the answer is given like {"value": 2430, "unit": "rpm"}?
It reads {"value": 7600, "unit": "rpm"}
